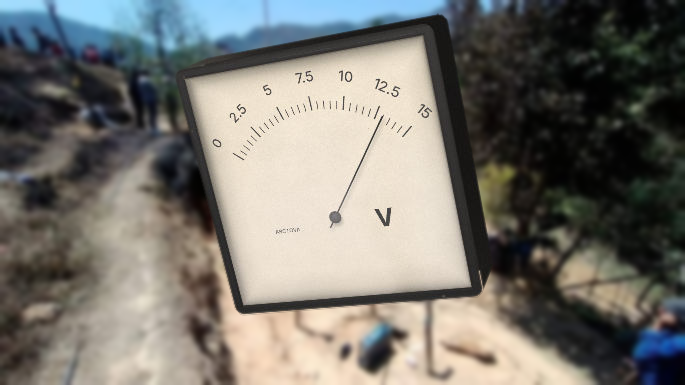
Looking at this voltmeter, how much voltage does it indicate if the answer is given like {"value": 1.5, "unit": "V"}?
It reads {"value": 13, "unit": "V"}
